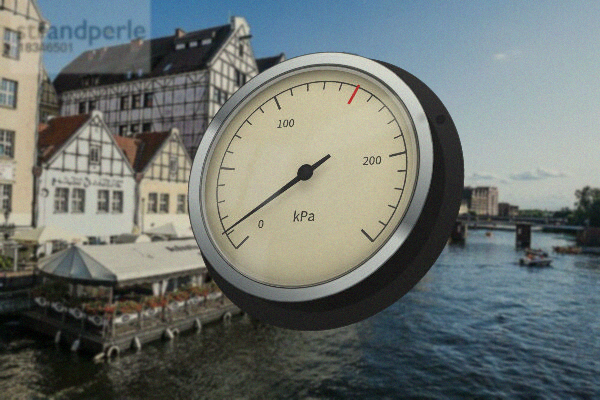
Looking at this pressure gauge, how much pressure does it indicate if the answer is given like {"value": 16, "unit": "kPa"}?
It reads {"value": 10, "unit": "kPa"}
